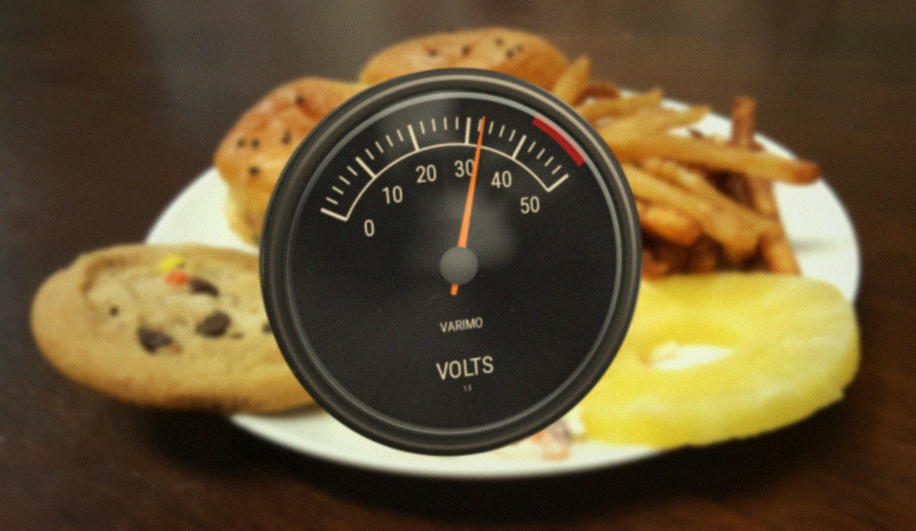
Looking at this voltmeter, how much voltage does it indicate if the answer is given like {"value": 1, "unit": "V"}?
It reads {"value": 32, "unit": "V"}
